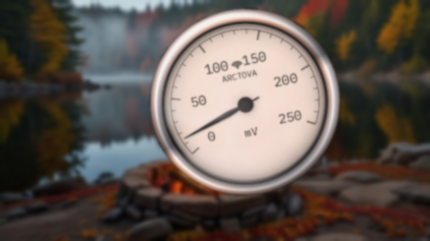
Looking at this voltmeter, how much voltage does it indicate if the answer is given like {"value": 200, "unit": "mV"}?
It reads {"value": 15, "unit": "mV"}
